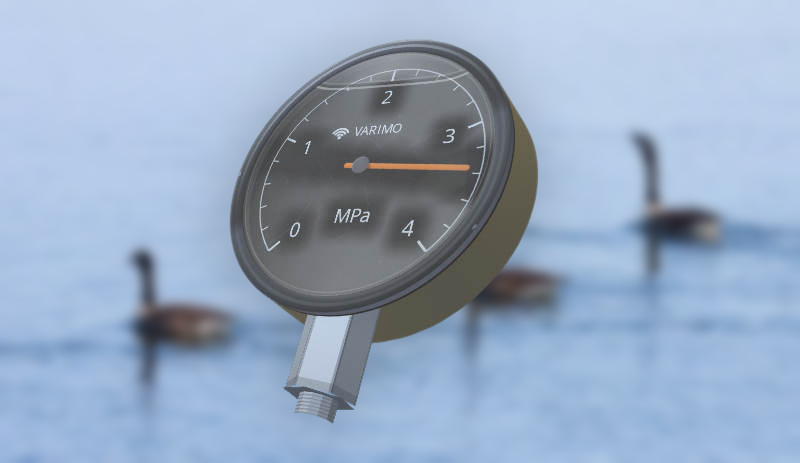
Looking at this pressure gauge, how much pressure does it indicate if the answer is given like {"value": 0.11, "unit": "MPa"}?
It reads {"value": 3.4, "unit": "MPa"}
